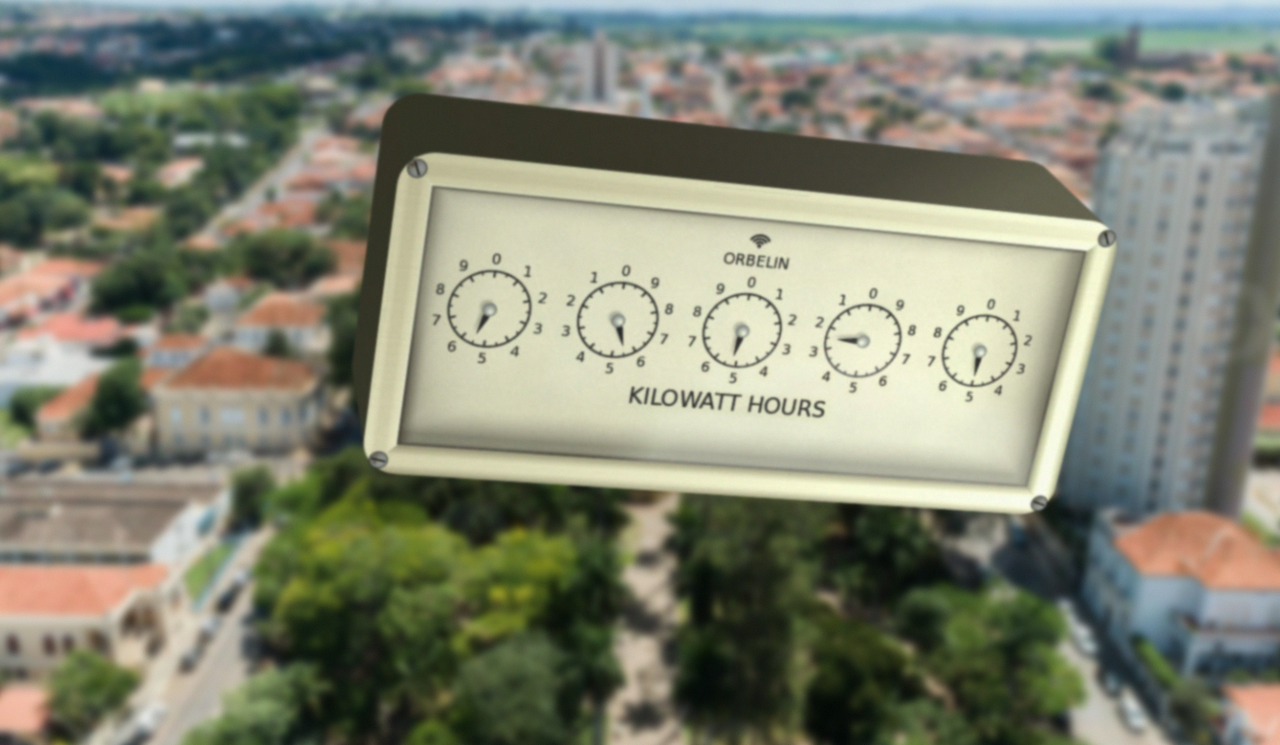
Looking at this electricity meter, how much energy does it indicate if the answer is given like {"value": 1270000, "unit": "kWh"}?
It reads {"value": 55525, "unit": "kWh"}
